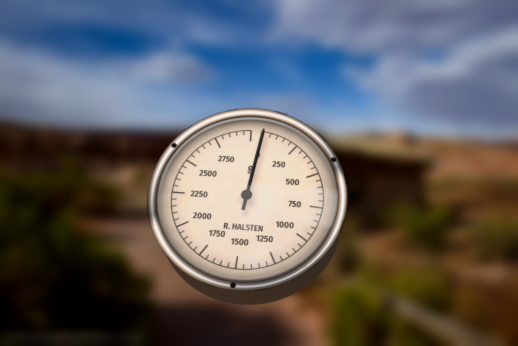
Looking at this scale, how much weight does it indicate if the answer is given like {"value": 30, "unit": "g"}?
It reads {"value": 0, "unit": "g"}
